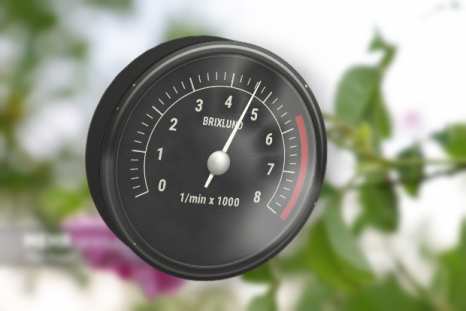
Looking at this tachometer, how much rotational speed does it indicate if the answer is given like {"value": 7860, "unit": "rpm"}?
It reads {"value": 4600, "unit": "rpm"}
